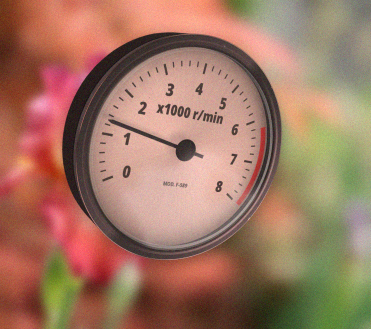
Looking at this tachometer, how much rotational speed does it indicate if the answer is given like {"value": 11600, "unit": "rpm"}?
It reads {"value": 1300, "unit": "rpm"}
